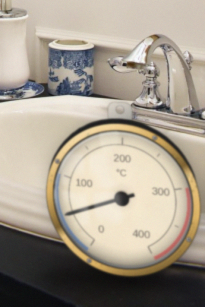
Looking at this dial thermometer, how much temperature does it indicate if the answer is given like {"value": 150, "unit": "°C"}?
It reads {"value": 50, "unit": "°C"}
